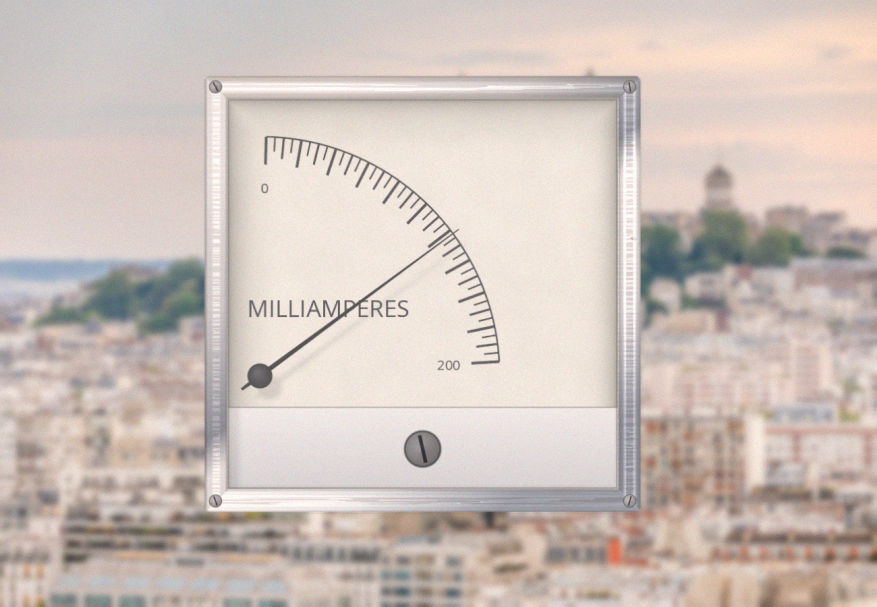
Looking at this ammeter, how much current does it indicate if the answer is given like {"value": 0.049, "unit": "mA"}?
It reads {"value": 122.5, "unit": "mA"}
